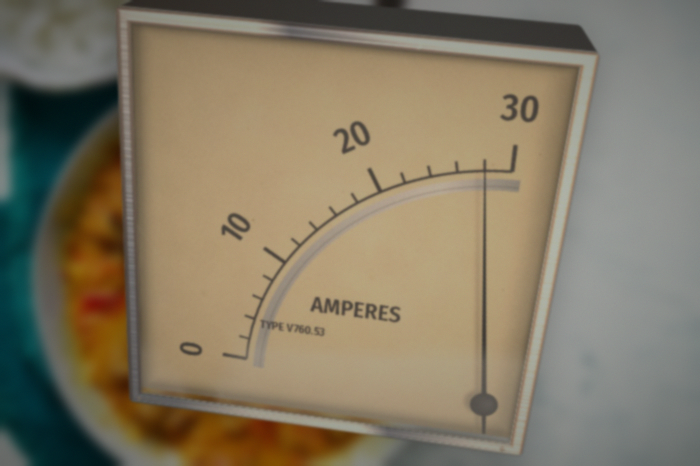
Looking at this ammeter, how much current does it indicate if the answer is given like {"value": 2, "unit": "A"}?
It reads {"value": 28, "unit": "A"}
